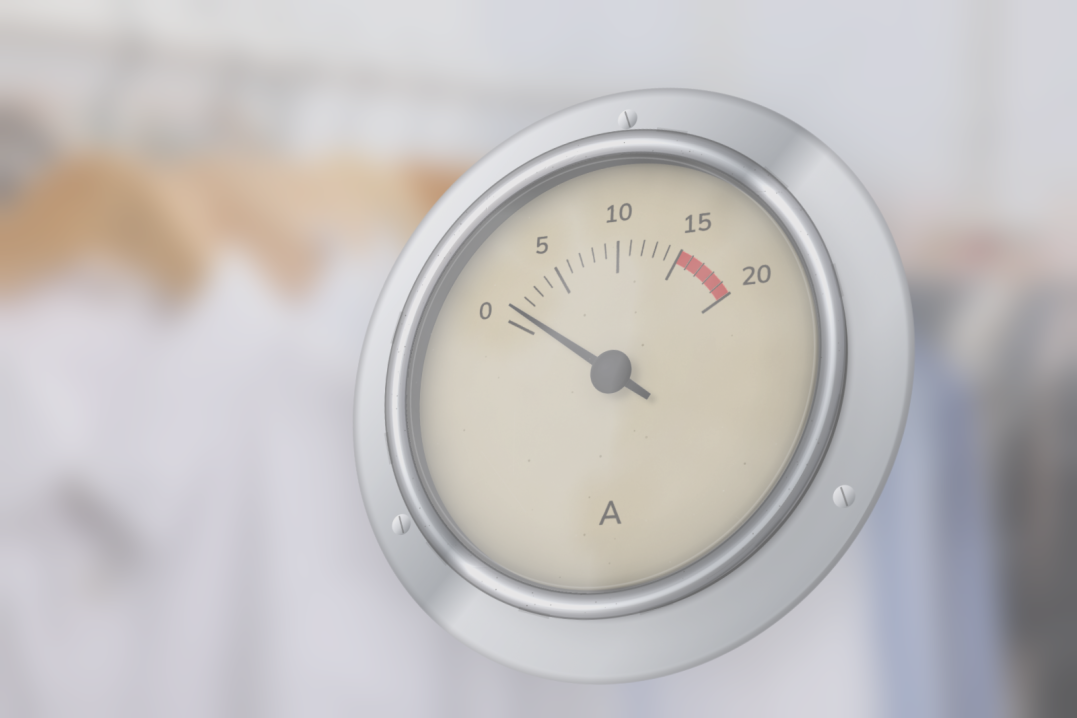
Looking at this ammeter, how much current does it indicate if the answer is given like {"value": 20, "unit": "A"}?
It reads {"value": 1, "unit": "A"}
